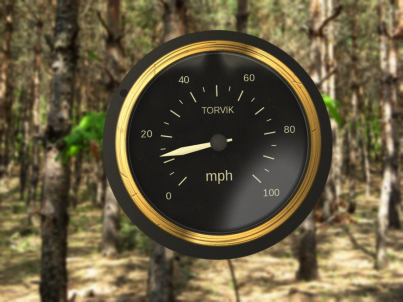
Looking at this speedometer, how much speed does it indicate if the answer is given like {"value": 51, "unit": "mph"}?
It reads {"value": 12.5, "unit": "mph"}
